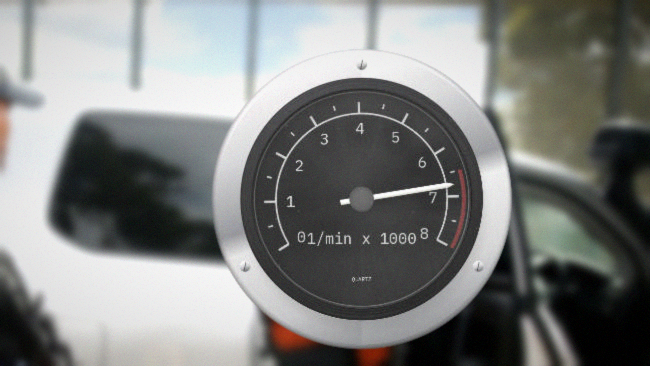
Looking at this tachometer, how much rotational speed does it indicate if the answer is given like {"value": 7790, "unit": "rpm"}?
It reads {"value": 6750, "unit": "rpm"}
